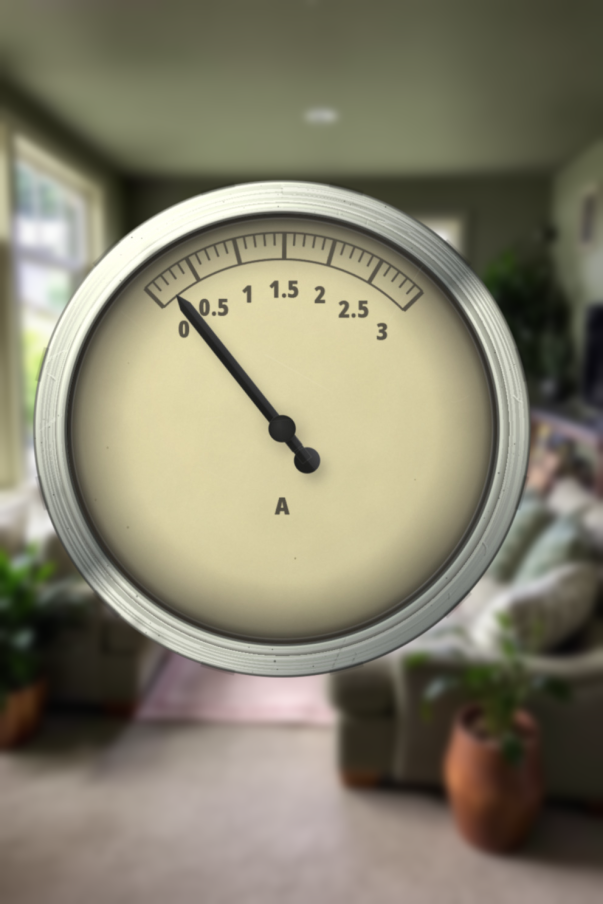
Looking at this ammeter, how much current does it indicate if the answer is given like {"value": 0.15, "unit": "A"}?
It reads {"value": 0.2, "unit": "A"}
